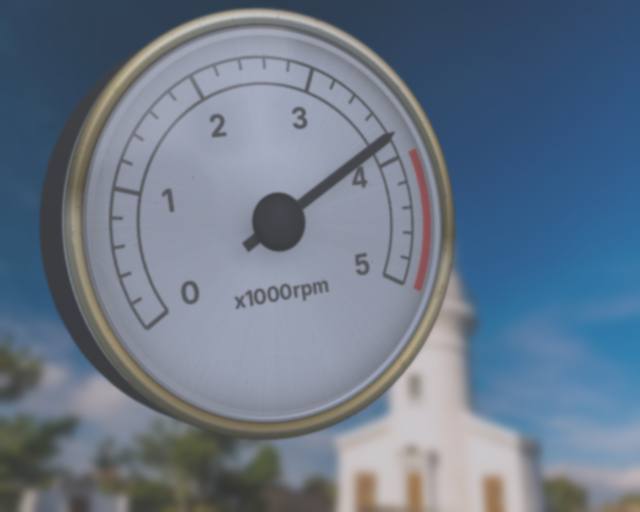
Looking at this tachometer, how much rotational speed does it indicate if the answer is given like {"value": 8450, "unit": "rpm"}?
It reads {"value": 3800, "unit": "rpm"}
